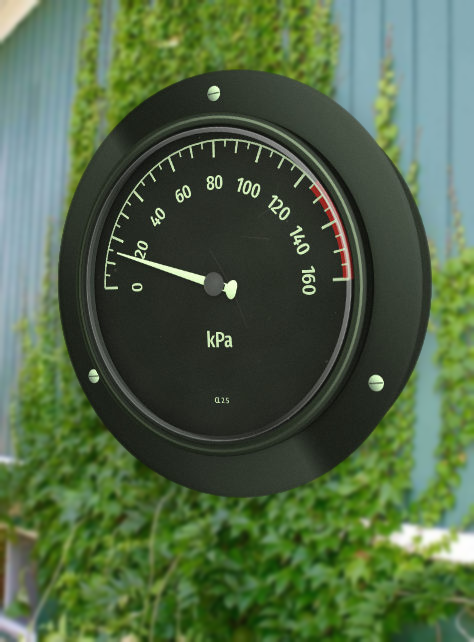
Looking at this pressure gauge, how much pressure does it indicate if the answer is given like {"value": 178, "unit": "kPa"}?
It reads {"value": 15, "unit": "kPa"}
